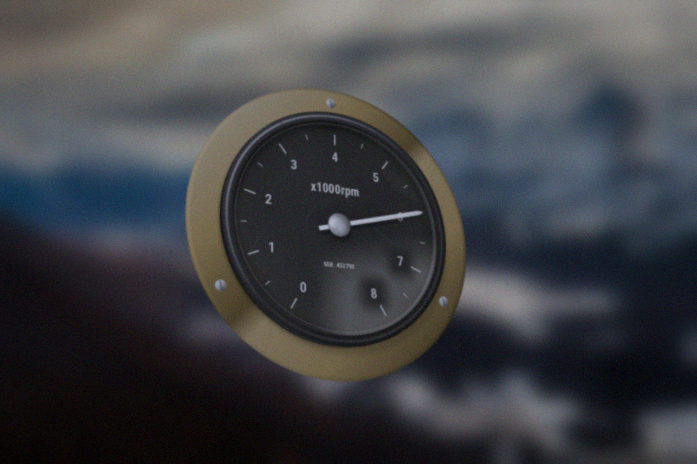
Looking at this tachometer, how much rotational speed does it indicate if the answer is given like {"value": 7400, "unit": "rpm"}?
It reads {"value": 6000, "unit": "rpm"}
